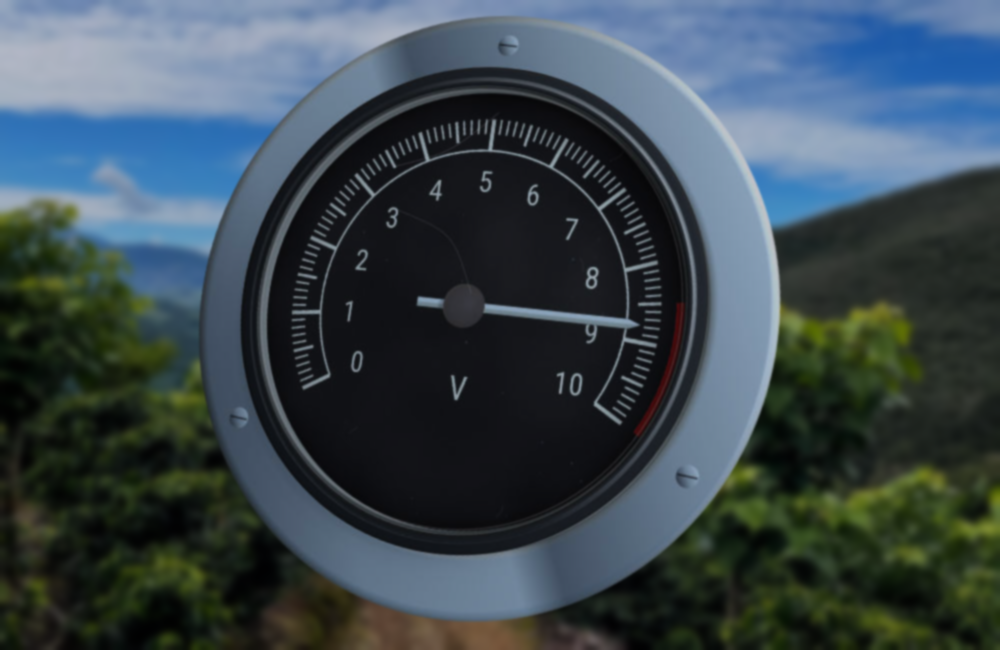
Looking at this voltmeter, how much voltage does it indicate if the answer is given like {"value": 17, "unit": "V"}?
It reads {"value": 8.8, "unit": "V"}
